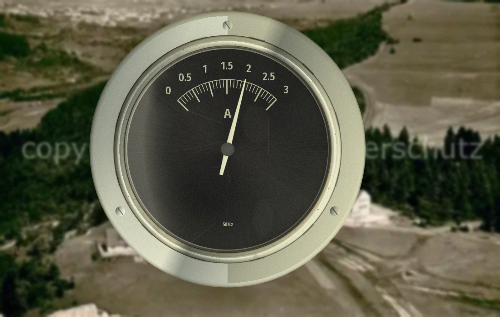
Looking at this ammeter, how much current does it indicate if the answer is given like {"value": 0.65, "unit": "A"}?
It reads {"value": 2, "unit": "A"}
